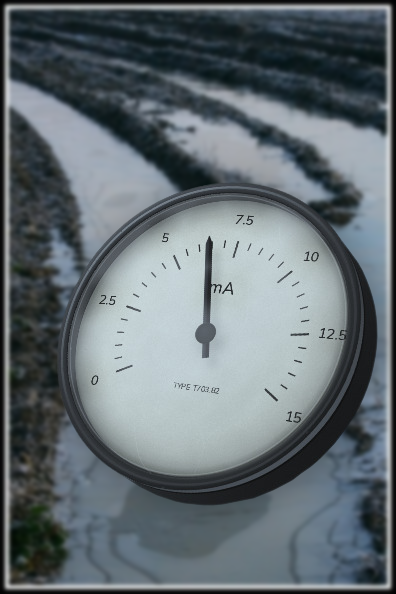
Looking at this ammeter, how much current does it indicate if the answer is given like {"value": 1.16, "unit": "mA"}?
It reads {"value": 6.5, "unit": "mA"}
